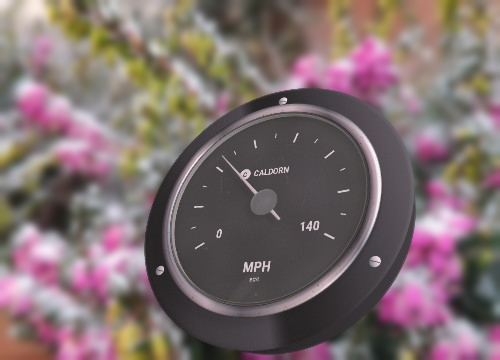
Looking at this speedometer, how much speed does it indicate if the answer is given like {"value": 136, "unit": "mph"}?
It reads {"value": 45, "unit": "mph"}
